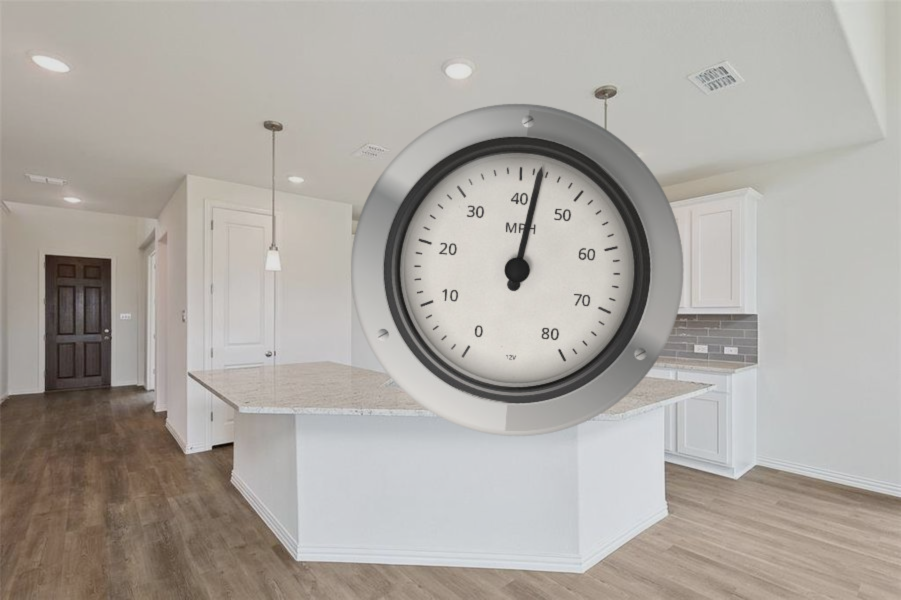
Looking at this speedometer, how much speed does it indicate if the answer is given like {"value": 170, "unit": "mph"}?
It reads {"value": 43, "unit": "mph"}
